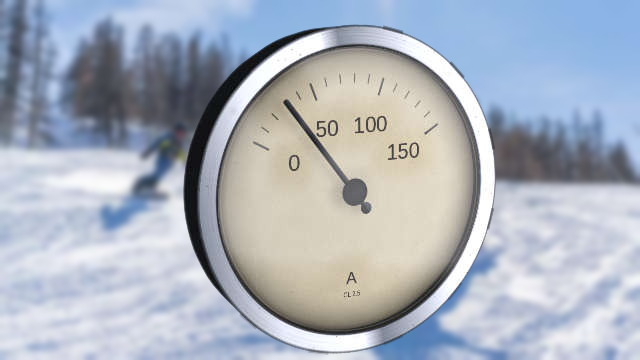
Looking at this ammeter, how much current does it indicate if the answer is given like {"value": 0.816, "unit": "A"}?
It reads {"value": 30, "unit": "A"}
